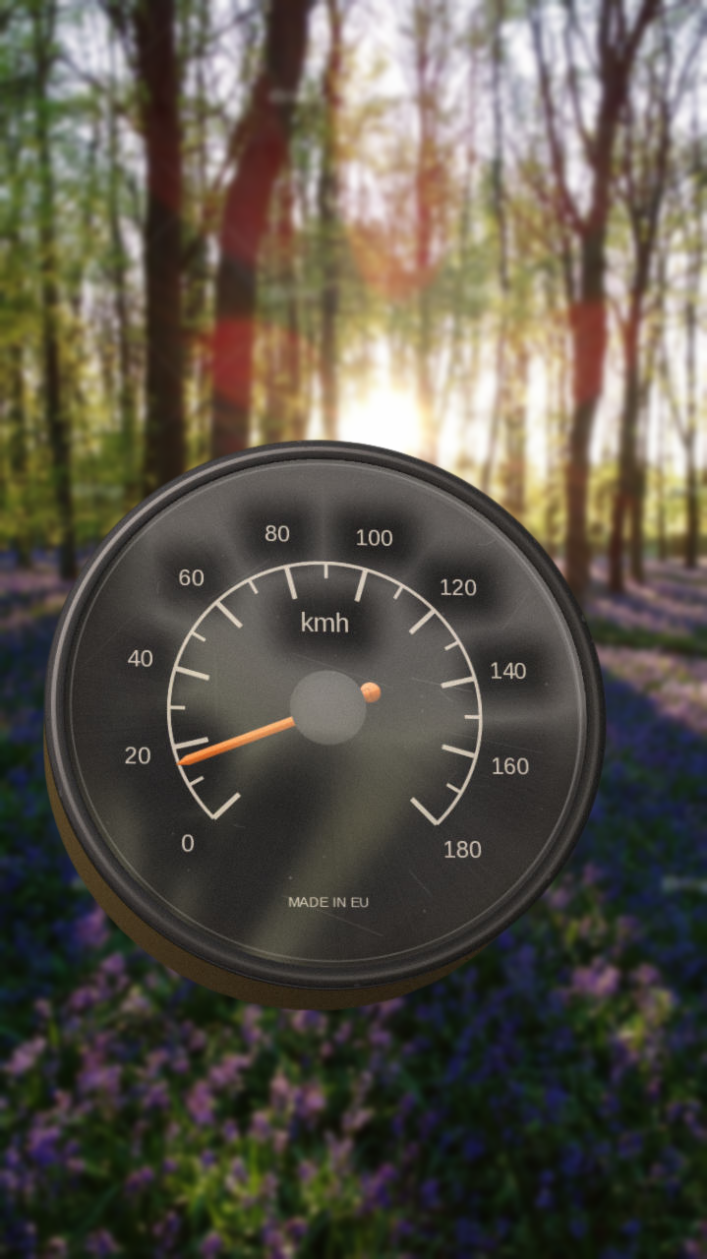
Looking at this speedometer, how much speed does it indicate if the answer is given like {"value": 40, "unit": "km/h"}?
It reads {"value": 15, "unit": "km/h"}
